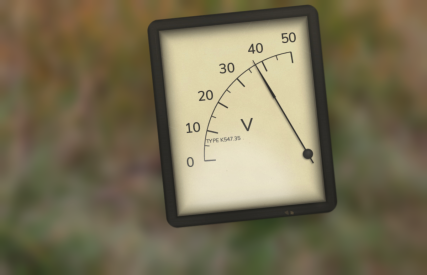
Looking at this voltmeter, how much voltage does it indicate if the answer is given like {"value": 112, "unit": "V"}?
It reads {"value": 37.5, "unit": "V"}
